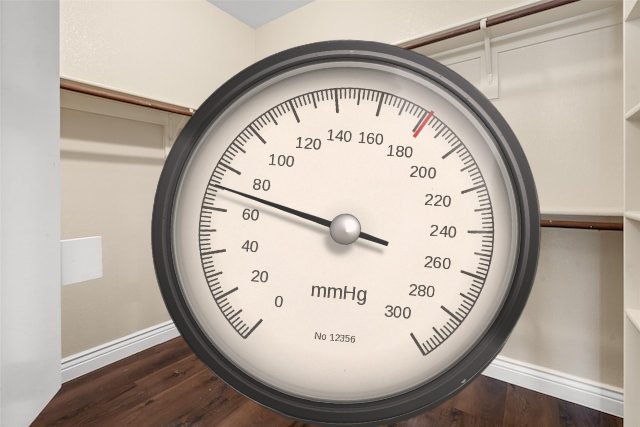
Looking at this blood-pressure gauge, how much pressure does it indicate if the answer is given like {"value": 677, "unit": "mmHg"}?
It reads {"value": 70, "unit": "mmHg"}
